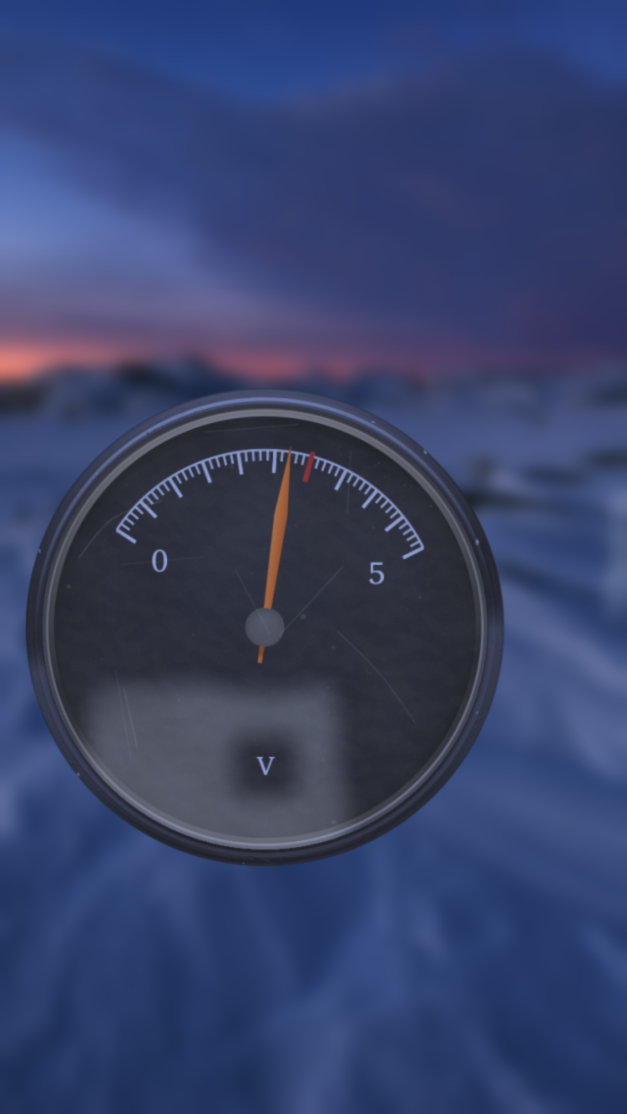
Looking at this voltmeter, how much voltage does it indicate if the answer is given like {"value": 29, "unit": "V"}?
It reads {"value": 2.7, "unit": "V"}
